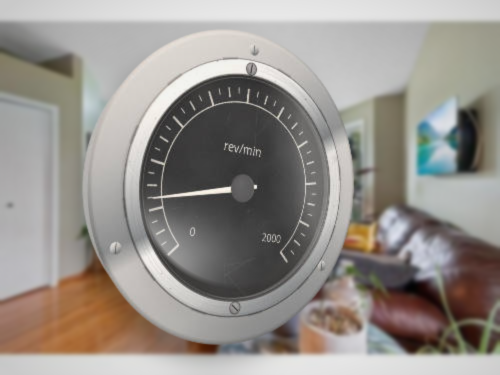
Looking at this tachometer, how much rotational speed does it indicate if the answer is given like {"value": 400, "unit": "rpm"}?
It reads {"value": 250, "unit": "rpm"}
